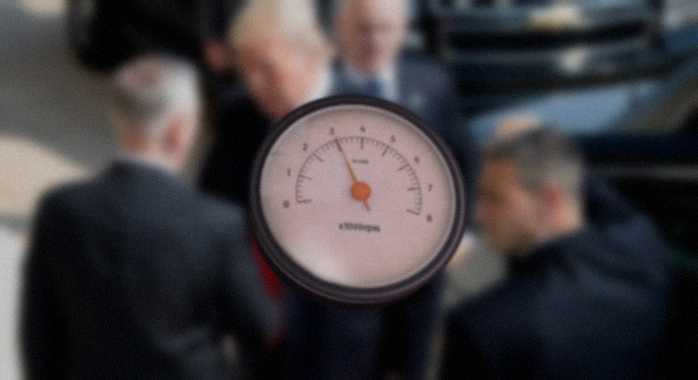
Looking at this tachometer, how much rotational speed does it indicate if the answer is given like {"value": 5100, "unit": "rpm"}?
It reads {"value": 3000, "unit": "rpm"}
